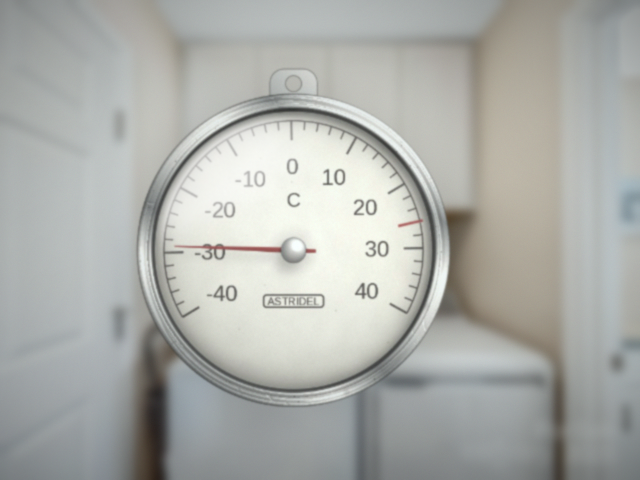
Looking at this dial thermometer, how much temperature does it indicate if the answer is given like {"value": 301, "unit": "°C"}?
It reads {"value": -29, "unit": "°C"}
